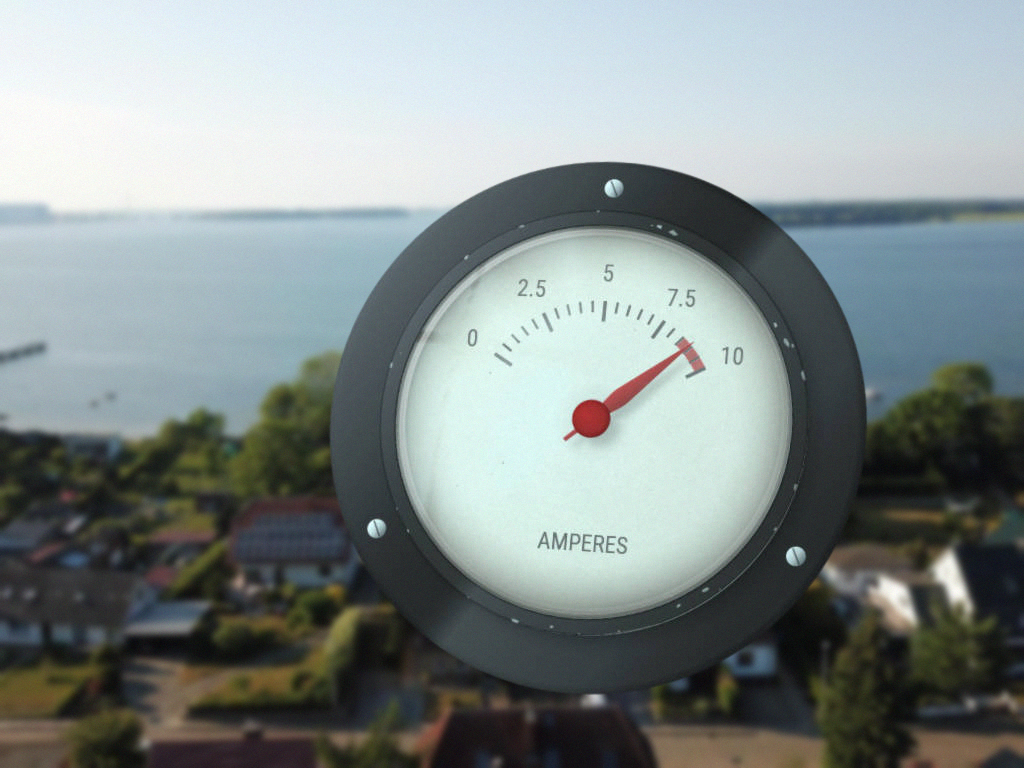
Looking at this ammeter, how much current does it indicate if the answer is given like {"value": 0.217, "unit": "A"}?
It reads {"value": 9, "unit": "A"}
